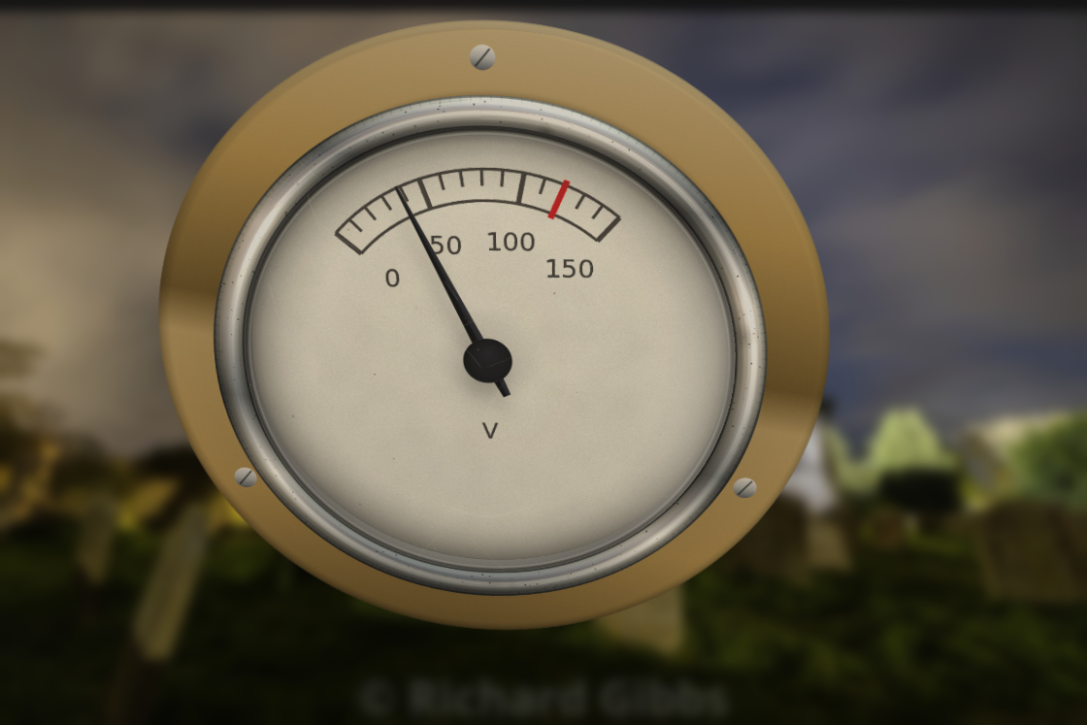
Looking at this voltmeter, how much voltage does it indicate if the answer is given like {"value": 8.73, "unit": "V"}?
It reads {"value": 40, "unit": "V"}
